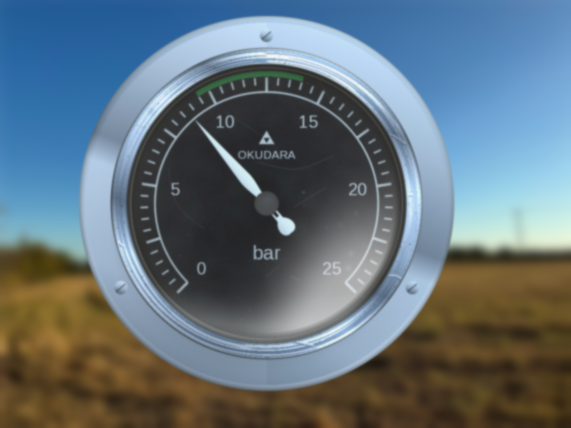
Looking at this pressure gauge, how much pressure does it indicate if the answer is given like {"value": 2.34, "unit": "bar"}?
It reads {"value": 8.75, "unit": "bar"}
